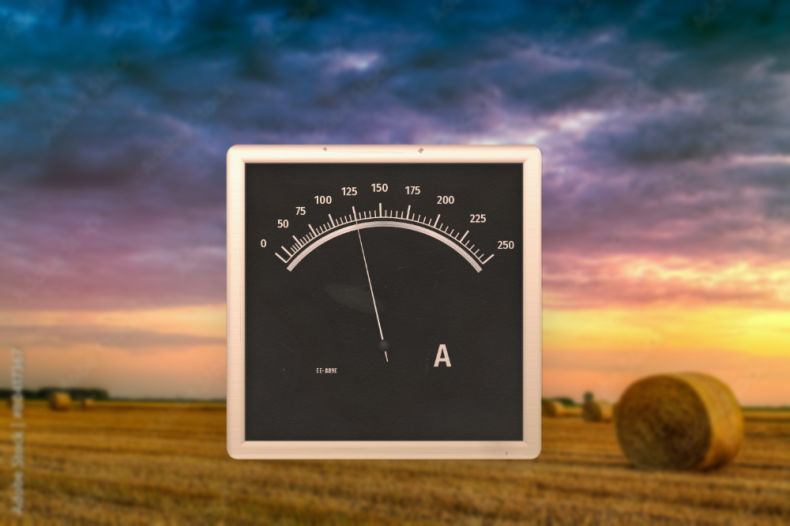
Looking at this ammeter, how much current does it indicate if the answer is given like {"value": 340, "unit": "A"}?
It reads {"value": 125, "unit": "A"}
